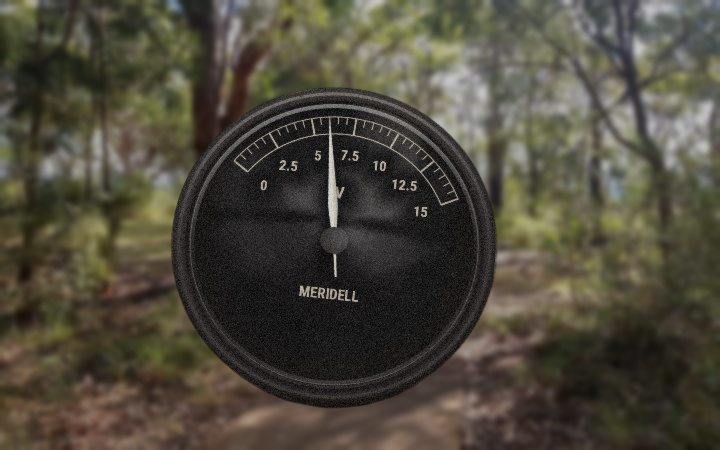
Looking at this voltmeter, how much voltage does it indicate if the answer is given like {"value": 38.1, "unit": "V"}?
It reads {"value": 6, "unit": "V"}
